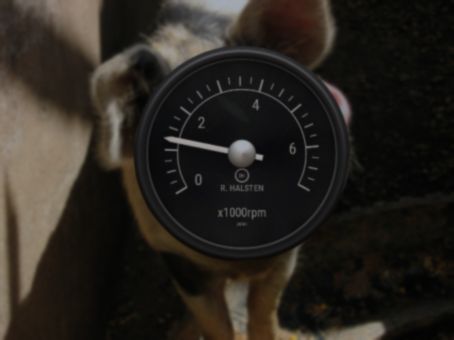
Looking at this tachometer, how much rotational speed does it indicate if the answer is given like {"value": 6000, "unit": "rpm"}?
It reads {"value": 1250, "unit": "rpm"}
